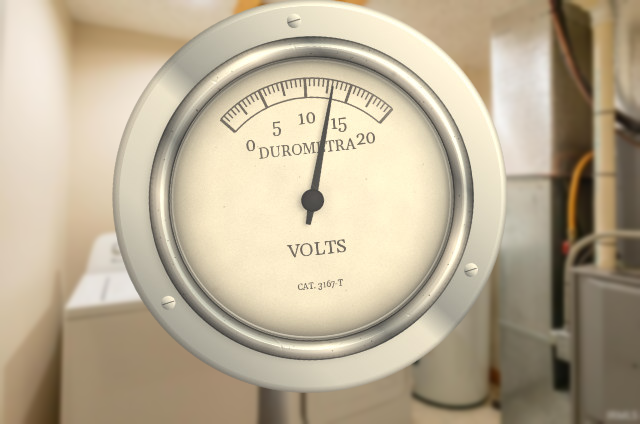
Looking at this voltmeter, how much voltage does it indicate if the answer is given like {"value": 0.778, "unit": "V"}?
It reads {"value": 13, "unit": "V"}
